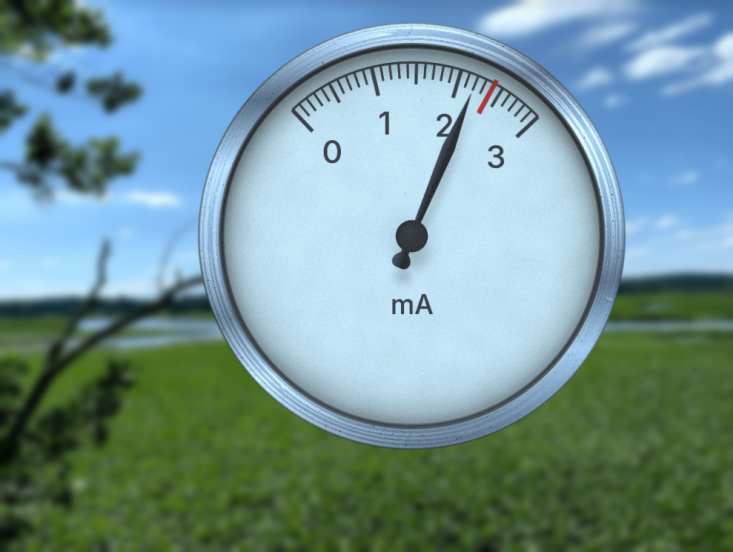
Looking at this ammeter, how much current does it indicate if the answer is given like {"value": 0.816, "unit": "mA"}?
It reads {"value": 2.2, "unit": "mA"}
